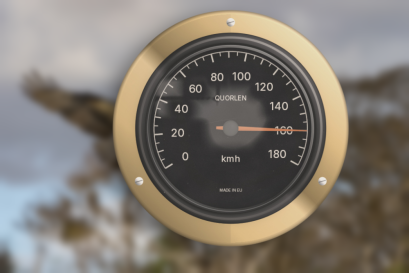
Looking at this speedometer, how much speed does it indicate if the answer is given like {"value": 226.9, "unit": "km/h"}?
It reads {"value": 160, "unit": "km/h"}
